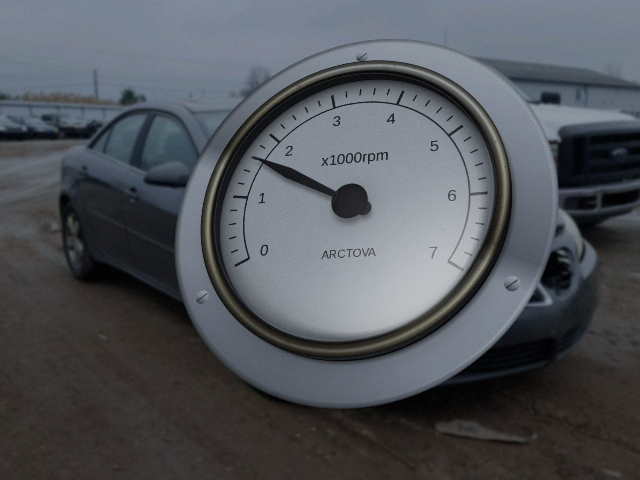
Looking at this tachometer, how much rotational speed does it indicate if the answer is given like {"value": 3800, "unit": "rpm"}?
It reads {"value": 1600, "unit": "rpm"}
